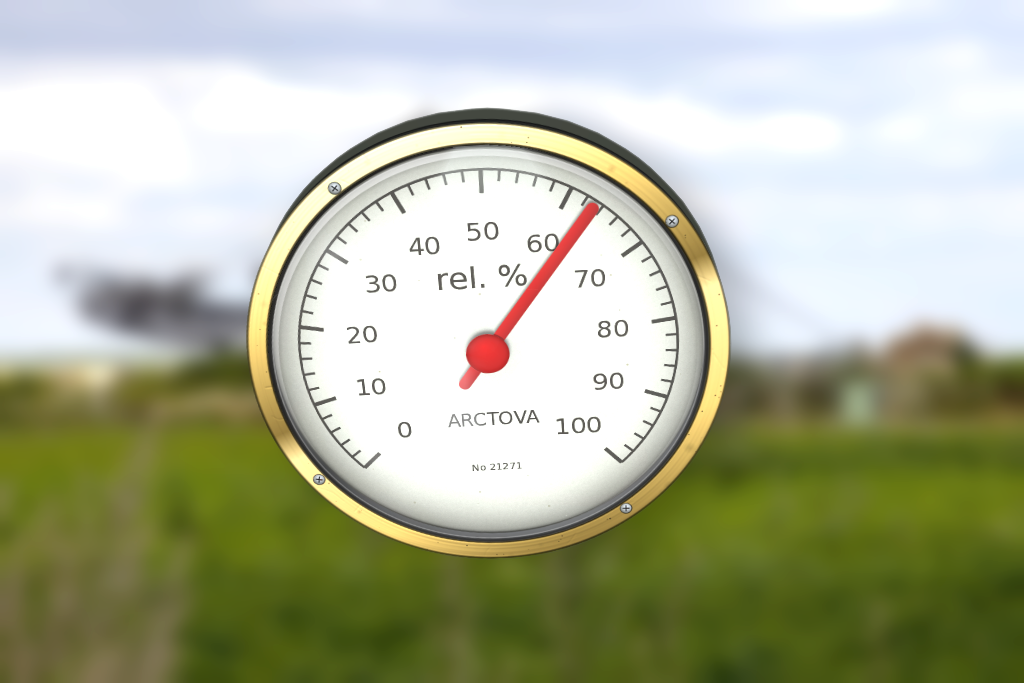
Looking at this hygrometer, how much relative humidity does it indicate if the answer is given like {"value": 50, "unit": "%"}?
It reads {"value": 63, "unit": "%"}
